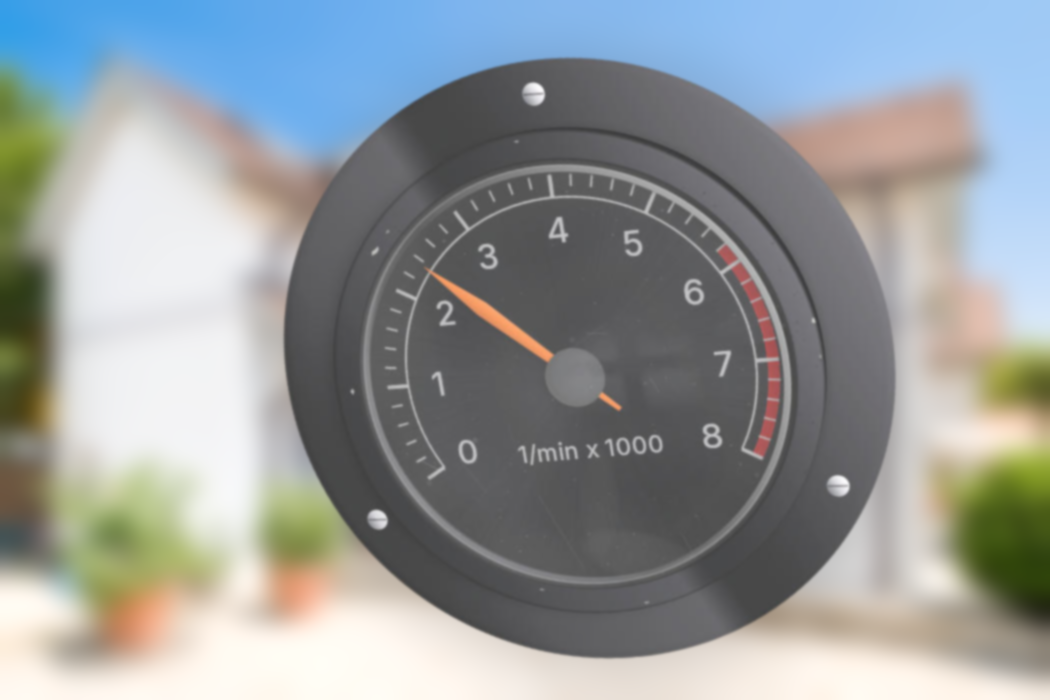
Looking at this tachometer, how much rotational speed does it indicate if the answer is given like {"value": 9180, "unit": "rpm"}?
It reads {"value": 2400, "unit": "rpm"}
